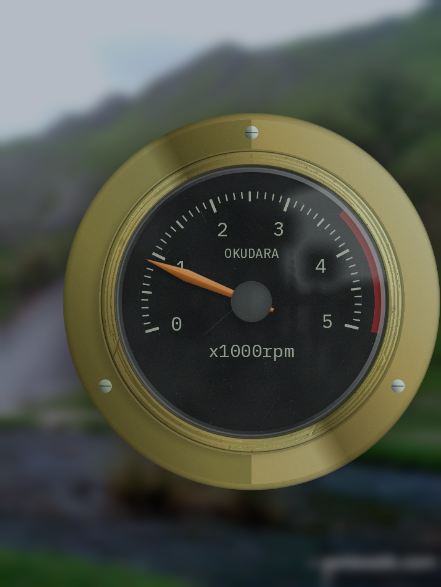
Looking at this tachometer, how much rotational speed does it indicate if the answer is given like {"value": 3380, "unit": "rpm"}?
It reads {"value": 900, "unit": "rpm"}
